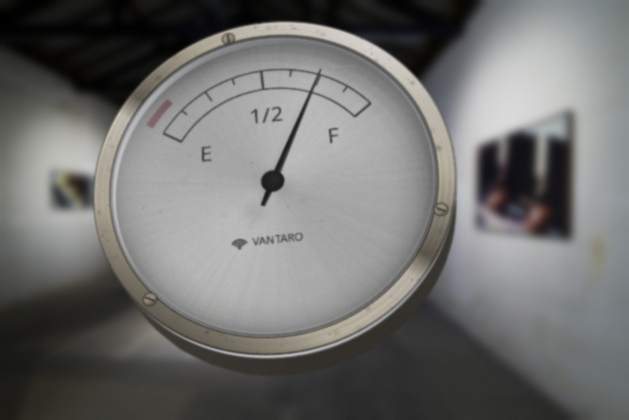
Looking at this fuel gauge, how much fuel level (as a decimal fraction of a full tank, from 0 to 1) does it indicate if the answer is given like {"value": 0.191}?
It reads {"value": 0.75}
